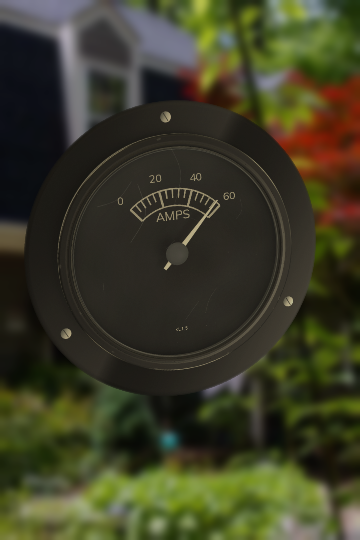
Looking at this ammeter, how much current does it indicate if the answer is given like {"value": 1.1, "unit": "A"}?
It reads {"value": 56, "unit": "A"}
